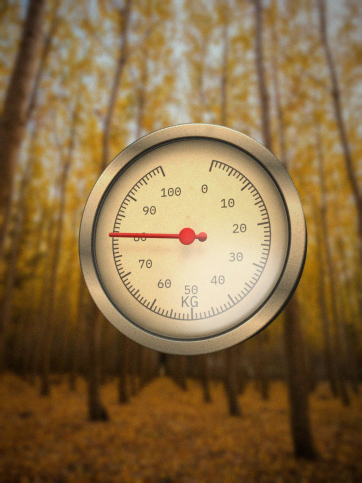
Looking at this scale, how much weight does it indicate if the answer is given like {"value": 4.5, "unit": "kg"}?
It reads {"value": 80, "unit": "kg"}
